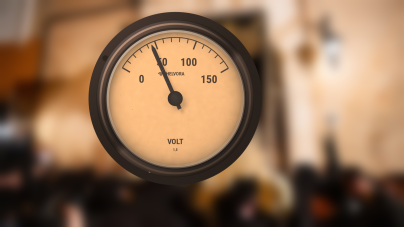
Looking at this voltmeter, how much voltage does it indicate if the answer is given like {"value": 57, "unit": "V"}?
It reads {"value": 45, "unit": "V"}
